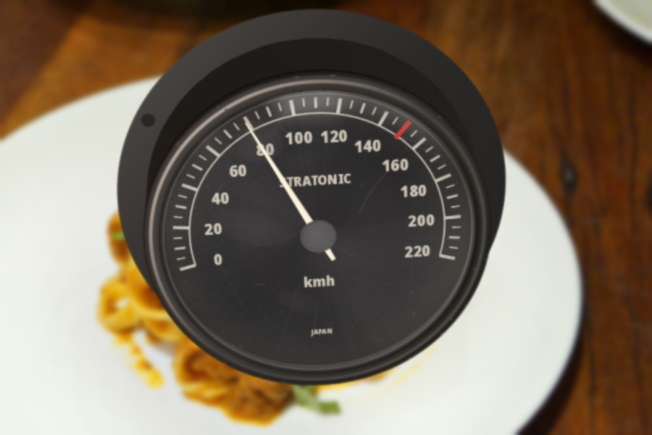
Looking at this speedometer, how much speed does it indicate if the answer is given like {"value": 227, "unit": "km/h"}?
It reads {"value": 80, "unit": "km/h"}
